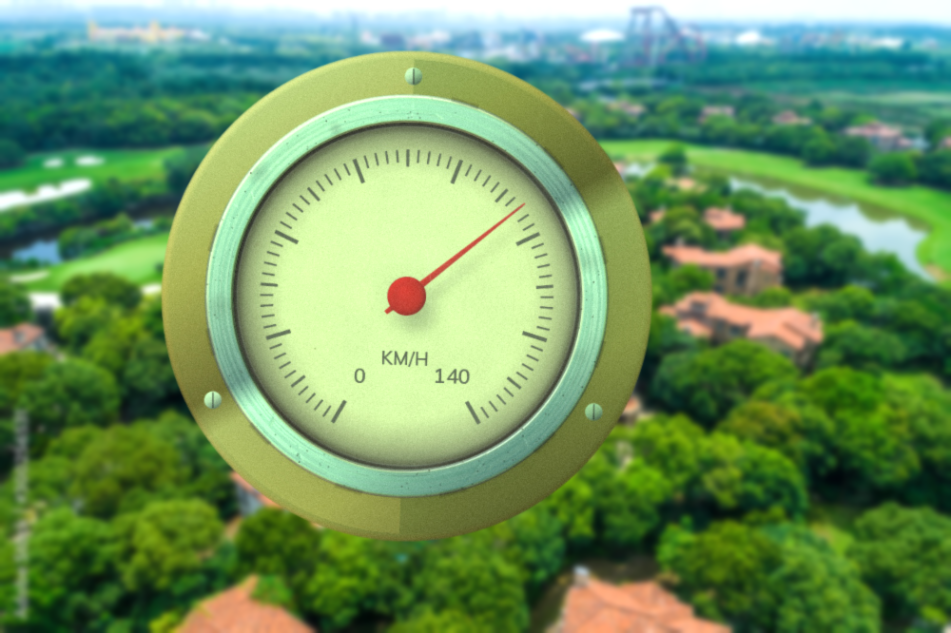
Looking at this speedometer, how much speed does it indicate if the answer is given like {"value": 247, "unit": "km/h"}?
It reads {"value": 94, "unit": "km/h"}
